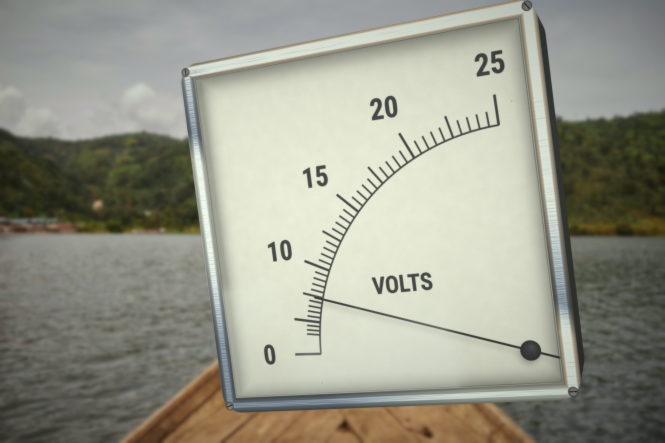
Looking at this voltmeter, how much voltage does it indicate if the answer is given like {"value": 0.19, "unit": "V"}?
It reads {"value": 7.5, "unit": "V"}
